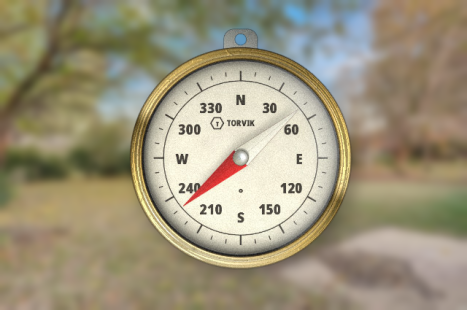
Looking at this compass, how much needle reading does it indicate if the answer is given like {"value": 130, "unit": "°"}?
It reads {"value": 230, "unit": "°"}
